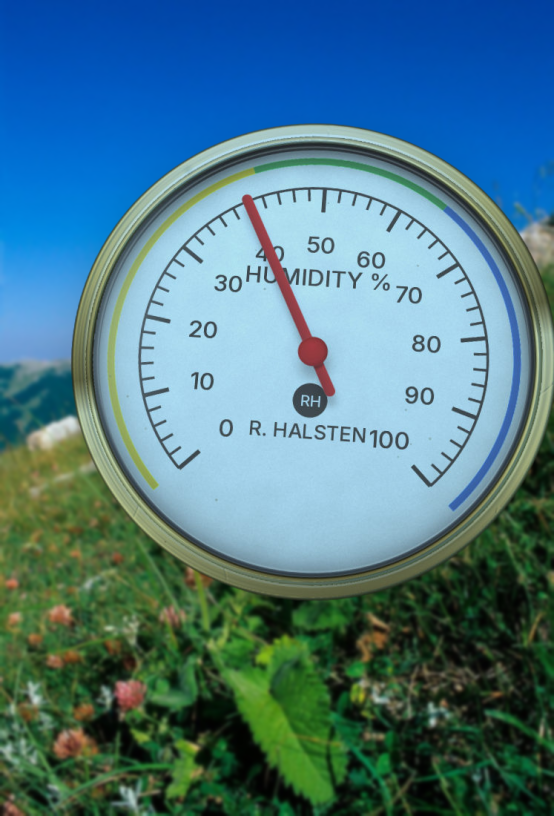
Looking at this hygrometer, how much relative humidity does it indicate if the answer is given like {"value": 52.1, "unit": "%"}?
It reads {"value": 40, "unit": "%"}
